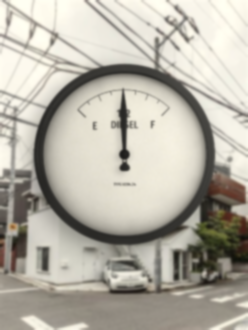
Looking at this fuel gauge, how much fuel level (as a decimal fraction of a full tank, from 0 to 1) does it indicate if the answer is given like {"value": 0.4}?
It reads {"value": 0.5}
